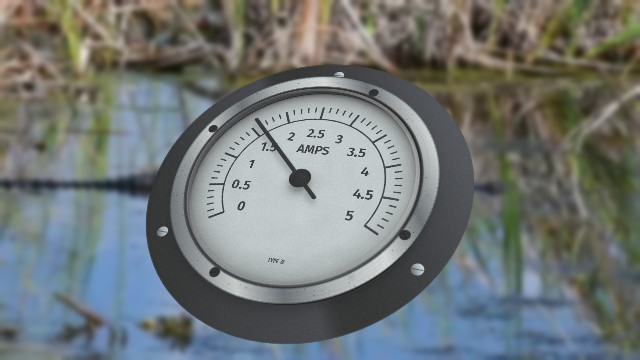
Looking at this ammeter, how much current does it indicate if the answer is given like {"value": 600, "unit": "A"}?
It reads {"value": 1.6, "unit": "A"}
